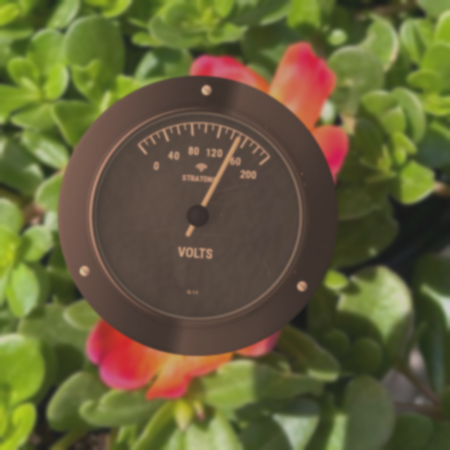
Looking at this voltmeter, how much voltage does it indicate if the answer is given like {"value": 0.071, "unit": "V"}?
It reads {"value": 150, "unit": "V"}
